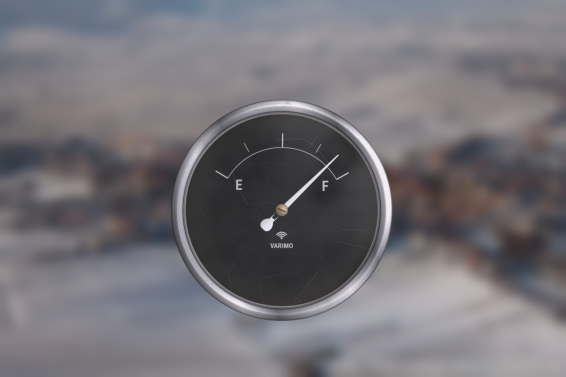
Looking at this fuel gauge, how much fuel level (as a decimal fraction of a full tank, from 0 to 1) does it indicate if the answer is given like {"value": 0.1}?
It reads {"value": 0.875}
